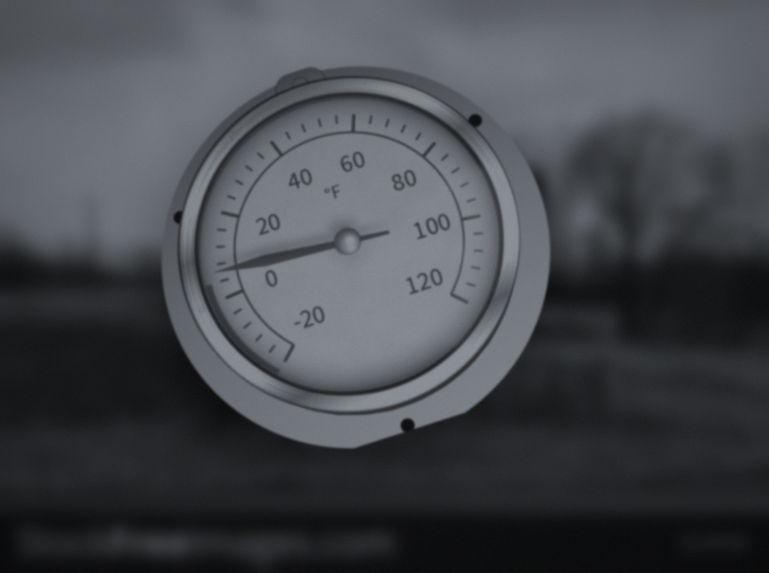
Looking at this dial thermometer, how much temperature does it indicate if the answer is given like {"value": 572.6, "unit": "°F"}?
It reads {"value": 6, "unit": "°F"}
